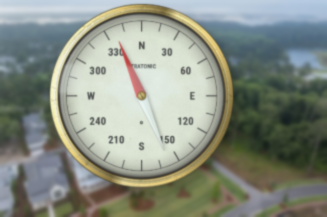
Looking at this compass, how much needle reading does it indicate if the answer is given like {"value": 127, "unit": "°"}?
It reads {"value": 337.5, "unit": "°"}
